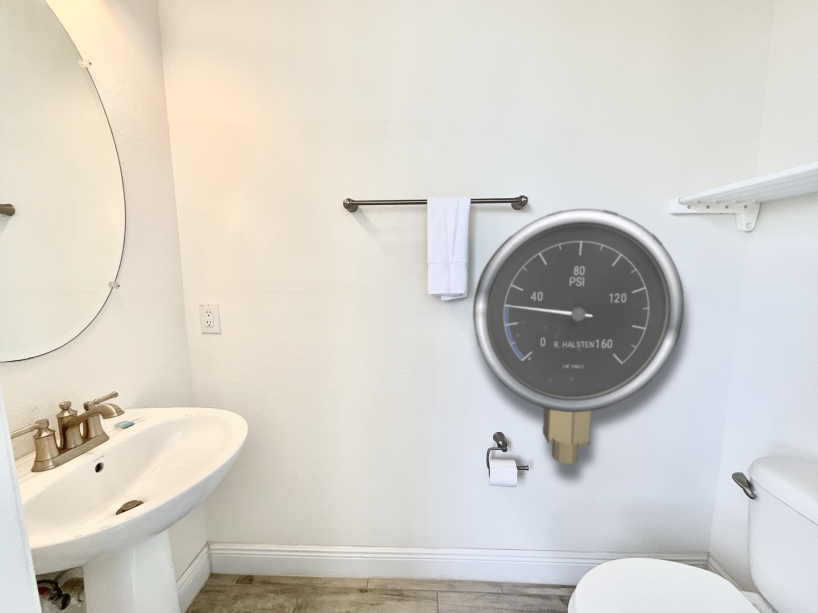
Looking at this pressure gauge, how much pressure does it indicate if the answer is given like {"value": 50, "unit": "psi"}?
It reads {"value": 30, "unit": "psi"}
